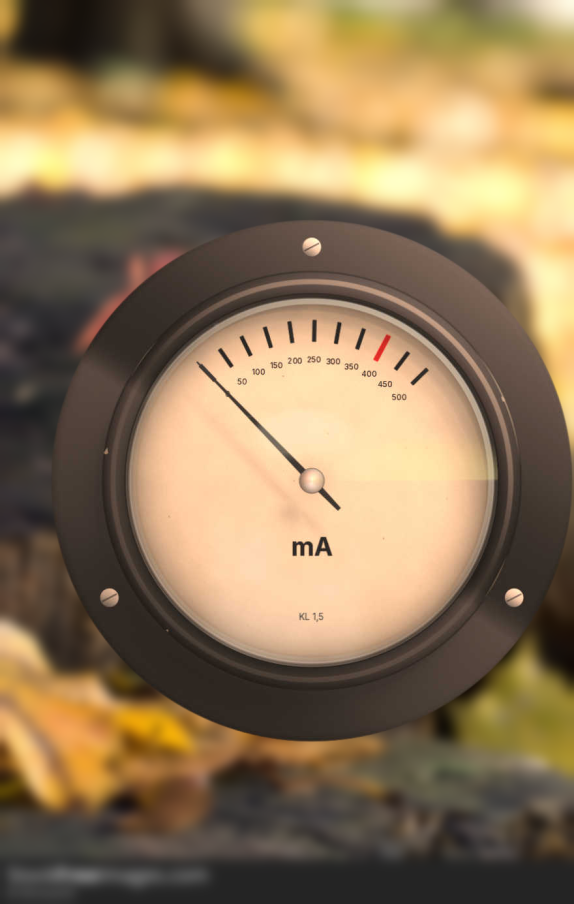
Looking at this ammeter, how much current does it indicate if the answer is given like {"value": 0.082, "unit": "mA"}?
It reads {"value": 0, "unit": "mA"}
